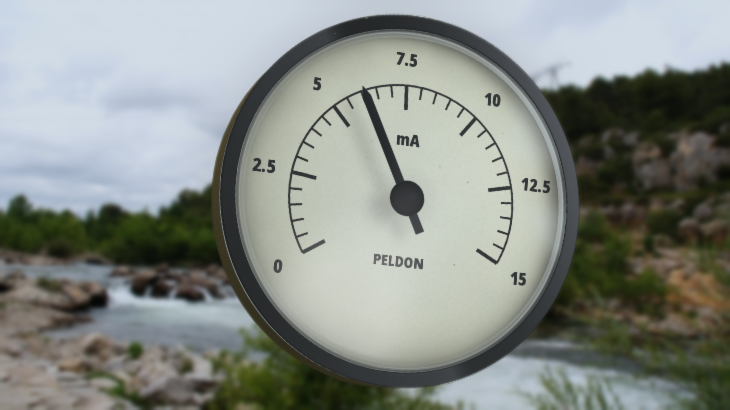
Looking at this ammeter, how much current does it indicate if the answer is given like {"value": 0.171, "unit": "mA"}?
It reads {"value": 6, "unit": "mA"}
